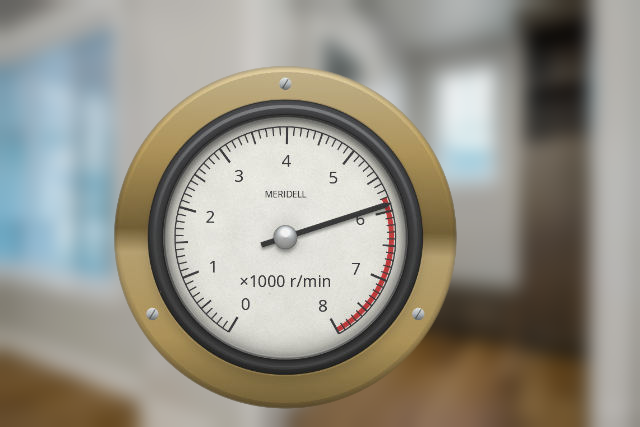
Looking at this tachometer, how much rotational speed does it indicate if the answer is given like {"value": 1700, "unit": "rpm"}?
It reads {"value": 5900, "unit": "rpm"}
